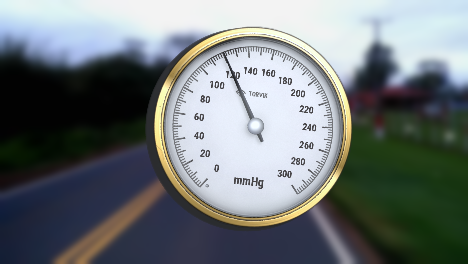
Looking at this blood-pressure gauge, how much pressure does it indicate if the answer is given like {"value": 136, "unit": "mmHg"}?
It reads {"value": 120, "unit": "mmHg"}
